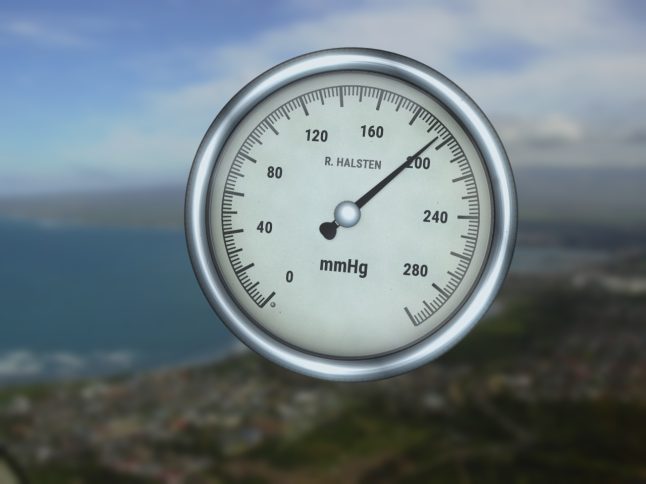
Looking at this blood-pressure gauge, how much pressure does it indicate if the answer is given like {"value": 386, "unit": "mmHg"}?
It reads {"value": 196, "unit": "mmHg"}
